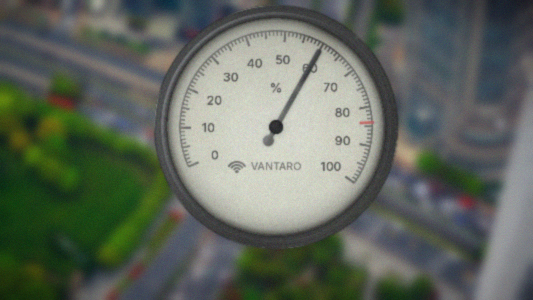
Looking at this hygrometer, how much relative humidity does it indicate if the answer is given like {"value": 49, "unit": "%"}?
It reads {"value": 60, "unit": "%"}
